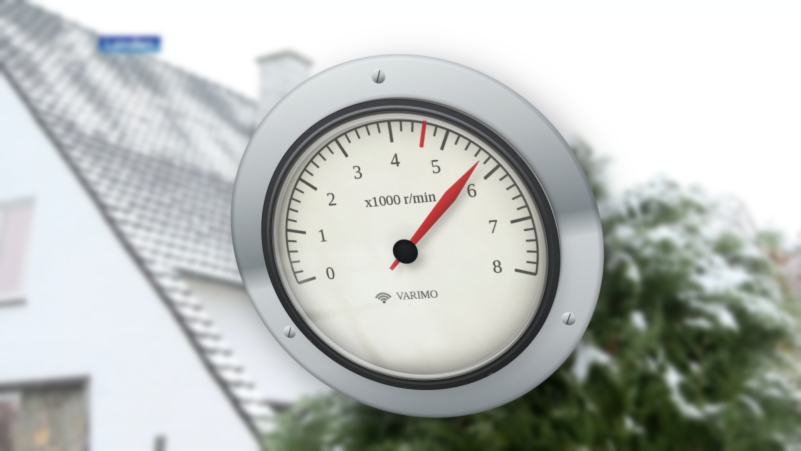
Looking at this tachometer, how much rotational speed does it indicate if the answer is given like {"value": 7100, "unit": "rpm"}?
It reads {"value": 5700, "unit": "rpm"}
